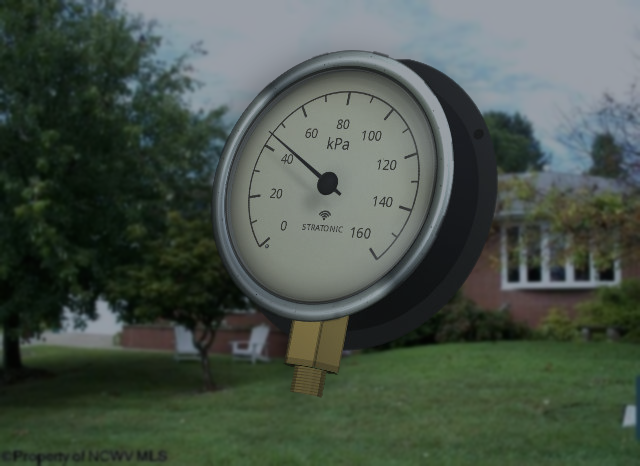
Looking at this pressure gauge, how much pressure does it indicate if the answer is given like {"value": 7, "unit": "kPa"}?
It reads {"value": 45, "unit": "kPa"}
